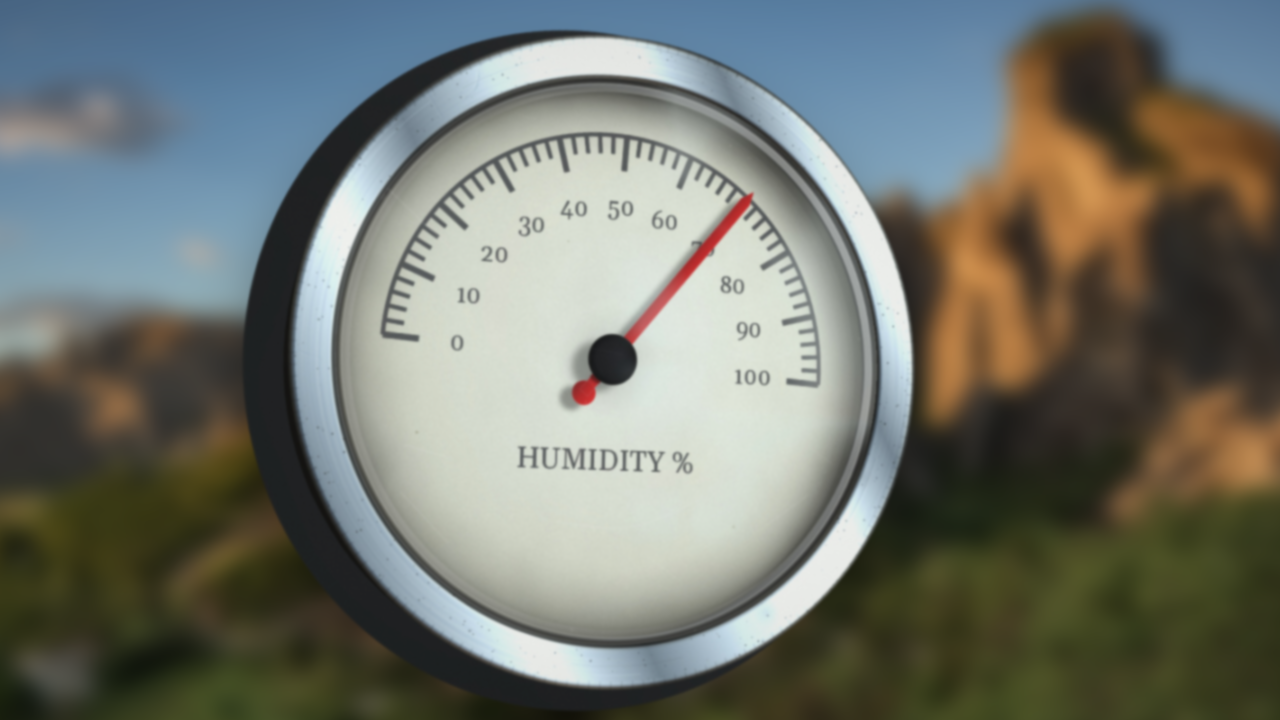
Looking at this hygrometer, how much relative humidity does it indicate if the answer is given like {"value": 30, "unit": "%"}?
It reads {"value": 70, "unit": "%"}
